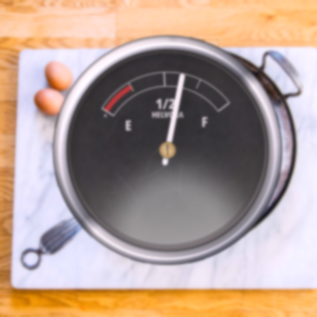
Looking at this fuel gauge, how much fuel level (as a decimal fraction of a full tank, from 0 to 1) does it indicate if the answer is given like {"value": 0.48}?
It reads {"value": 0.625}
